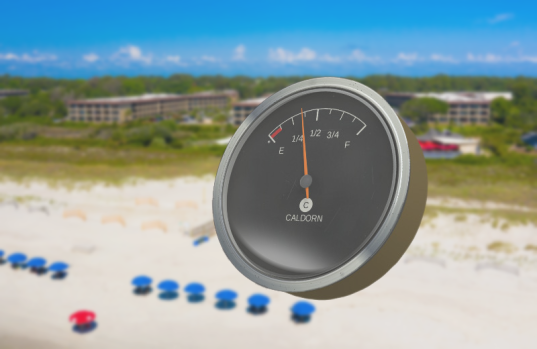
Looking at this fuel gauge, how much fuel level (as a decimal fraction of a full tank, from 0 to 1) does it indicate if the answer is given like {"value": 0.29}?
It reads {"value": 0.375}
